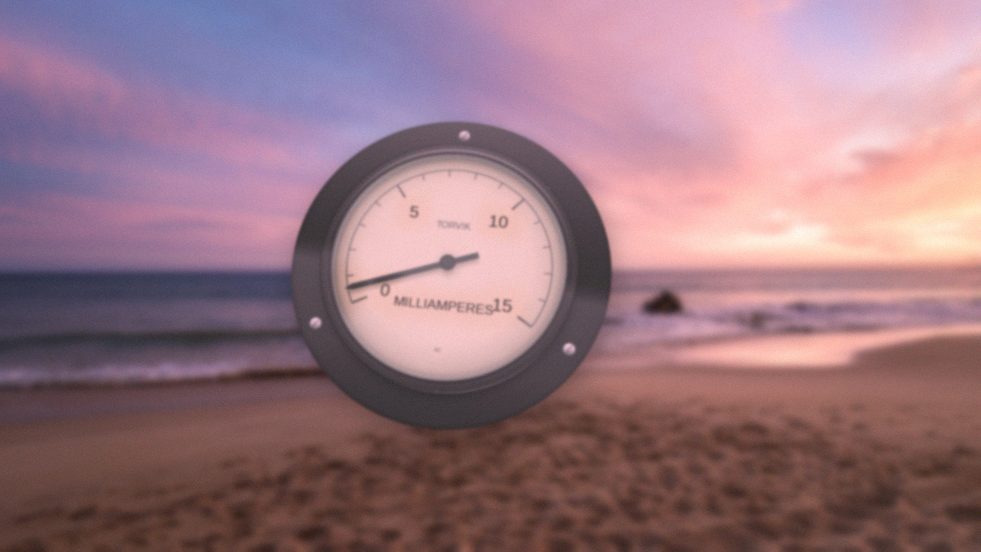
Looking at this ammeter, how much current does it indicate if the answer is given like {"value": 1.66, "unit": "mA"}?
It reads {"value": 0.5, "unit": "mA"}
